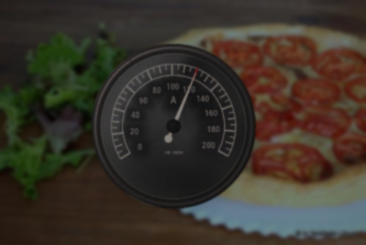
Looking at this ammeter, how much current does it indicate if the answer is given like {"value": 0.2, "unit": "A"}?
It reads {"value": 120, "unit": "A"}
